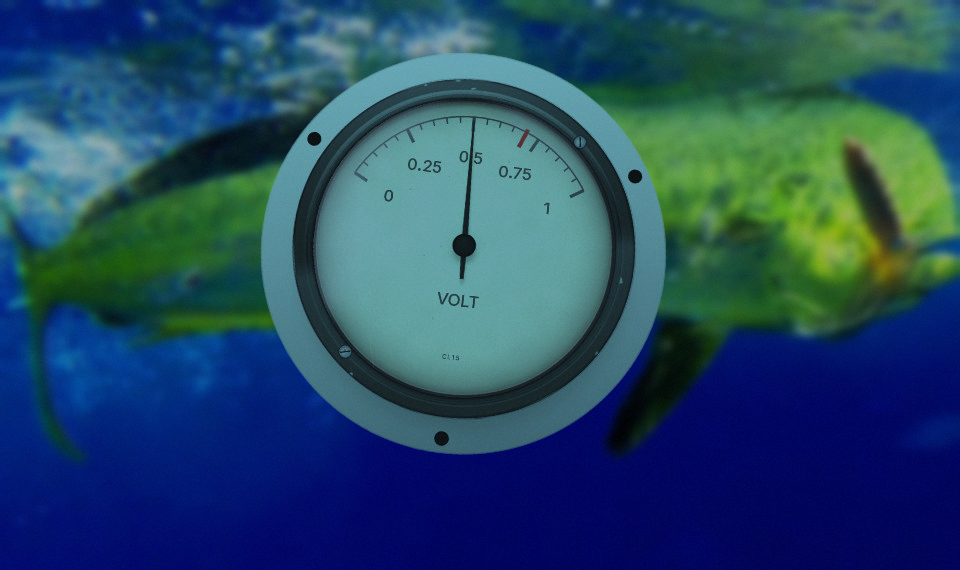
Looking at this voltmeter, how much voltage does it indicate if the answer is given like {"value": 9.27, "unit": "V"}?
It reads {"value": 0.5, "unit": "V"}
